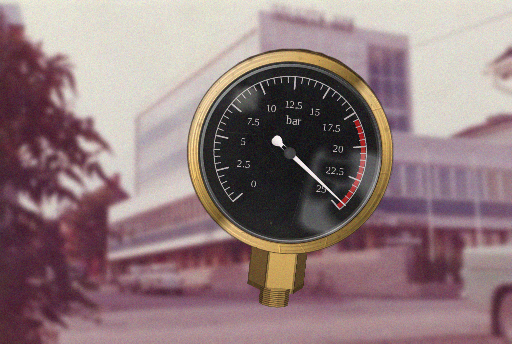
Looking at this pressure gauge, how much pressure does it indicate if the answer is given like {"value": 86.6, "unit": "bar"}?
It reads {"value": 24.5, "unit": "bar"}
